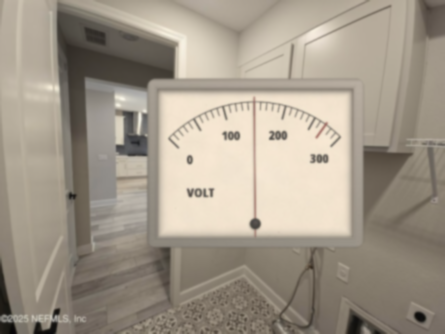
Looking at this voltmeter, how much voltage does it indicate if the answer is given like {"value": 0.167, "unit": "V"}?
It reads {"value": 150, "unit": "V"}
